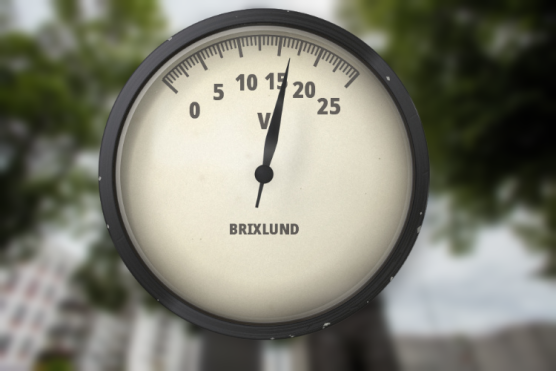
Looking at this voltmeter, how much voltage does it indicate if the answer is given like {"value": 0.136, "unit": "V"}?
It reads {"value": 16.5, "unit": "V"}
